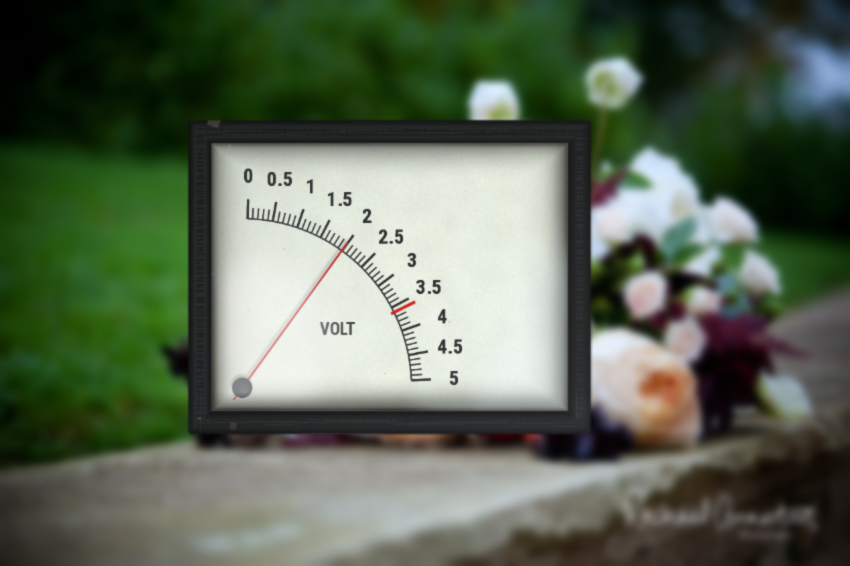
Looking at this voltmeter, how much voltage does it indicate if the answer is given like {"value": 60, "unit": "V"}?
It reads {"value": 2, "unit": "V"}
